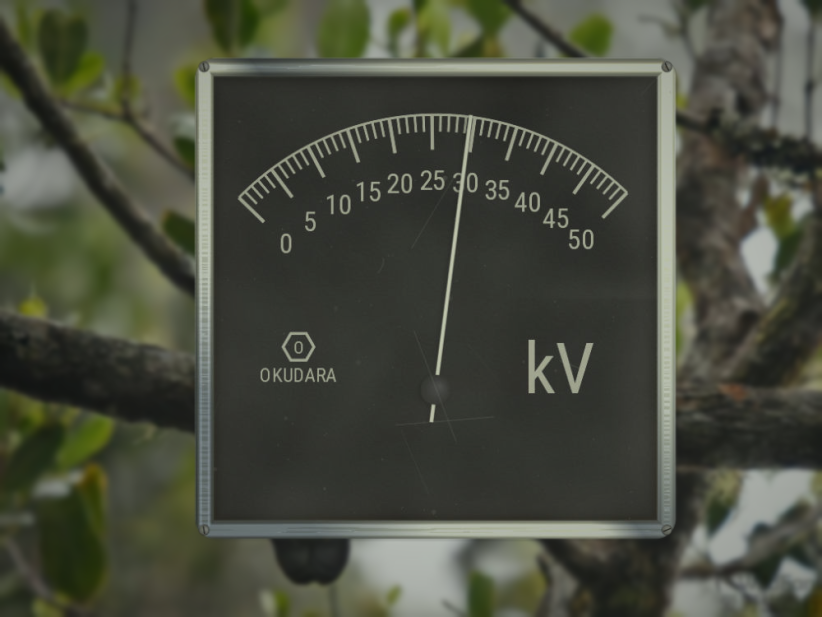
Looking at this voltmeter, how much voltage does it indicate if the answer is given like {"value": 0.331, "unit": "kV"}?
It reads {"value": 29.5, "unit": "kV"}
